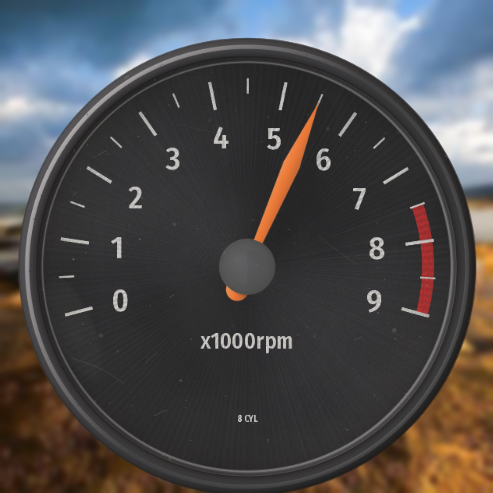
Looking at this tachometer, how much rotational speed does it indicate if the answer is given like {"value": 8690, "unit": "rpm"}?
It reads {"value": 5500, "unit": "rpm"}
